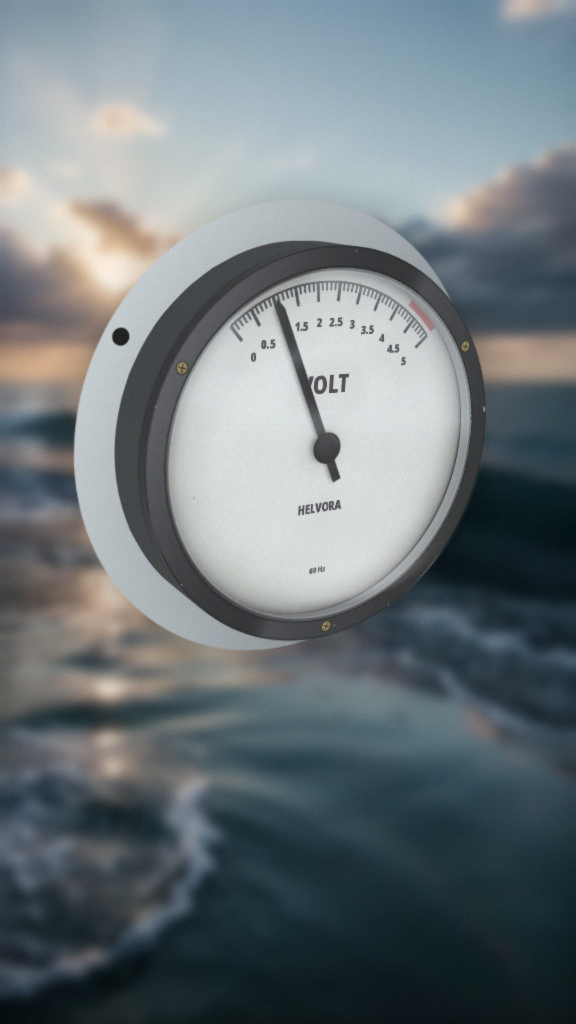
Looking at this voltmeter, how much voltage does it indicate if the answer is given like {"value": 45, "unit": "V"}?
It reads {"value": 1, "unit": "V"}
